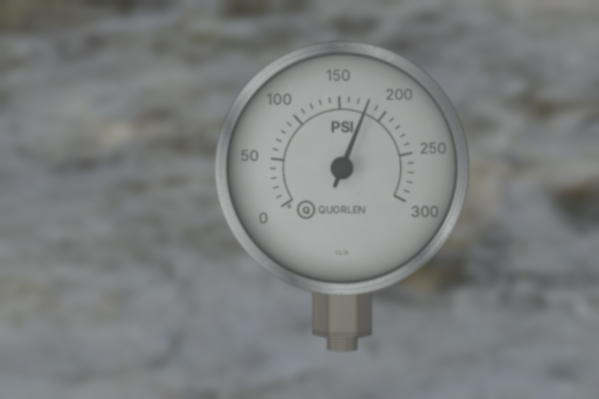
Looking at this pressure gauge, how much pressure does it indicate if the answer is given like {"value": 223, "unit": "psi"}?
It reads {"value": 180, "unit": "psi"}
